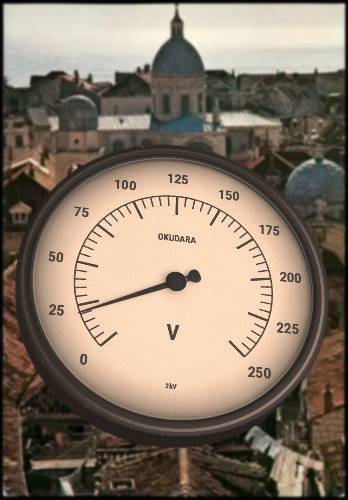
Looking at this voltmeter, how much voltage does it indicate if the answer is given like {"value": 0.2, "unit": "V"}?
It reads {"value": 20, "unit": "V"}
